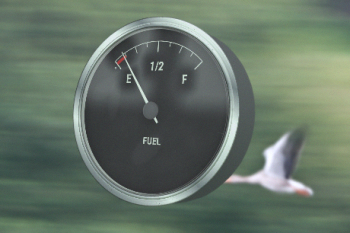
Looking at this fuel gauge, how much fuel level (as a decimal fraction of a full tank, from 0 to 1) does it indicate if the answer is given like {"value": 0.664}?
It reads {"value": 0.125}
